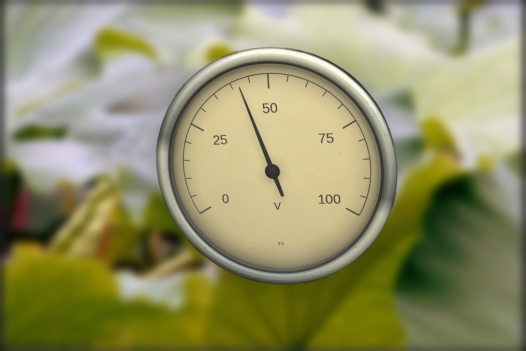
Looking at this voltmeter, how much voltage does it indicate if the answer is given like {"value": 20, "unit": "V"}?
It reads {"value": 42.5, "unit": "V"}
